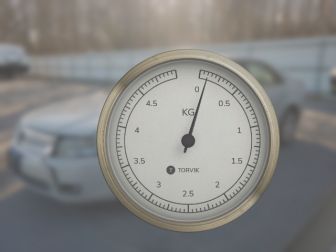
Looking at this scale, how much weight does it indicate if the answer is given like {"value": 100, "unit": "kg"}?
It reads {"value": 0.1, "unit": "kg"}
